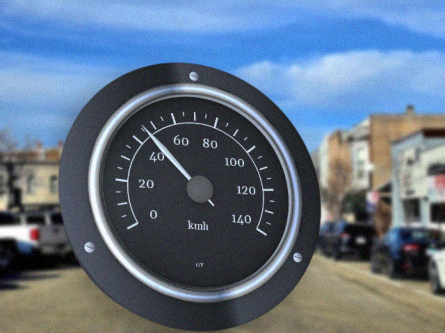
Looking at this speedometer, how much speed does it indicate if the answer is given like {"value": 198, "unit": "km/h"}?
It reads {"value": 45, "unit": "km/h"}
